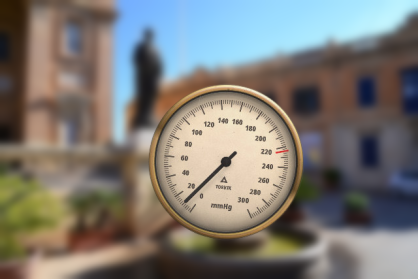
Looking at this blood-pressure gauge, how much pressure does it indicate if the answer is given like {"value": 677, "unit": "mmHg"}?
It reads {"value": 10, "unit": "mmHg"}
